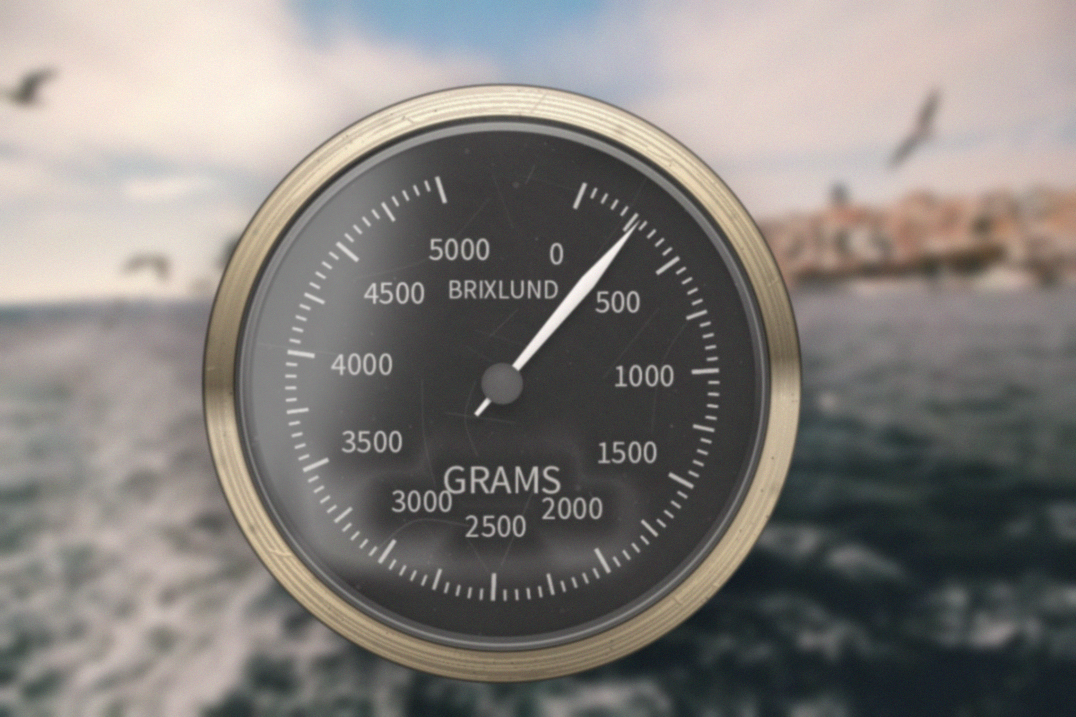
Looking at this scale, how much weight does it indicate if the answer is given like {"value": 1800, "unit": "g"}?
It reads {"value": 275, "unit": "g"}
